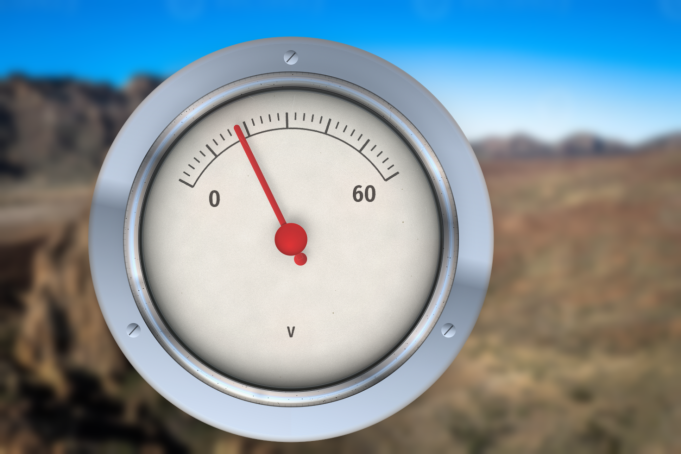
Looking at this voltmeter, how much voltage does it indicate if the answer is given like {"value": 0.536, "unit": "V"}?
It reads {"value": 18, "unit": "V"}
